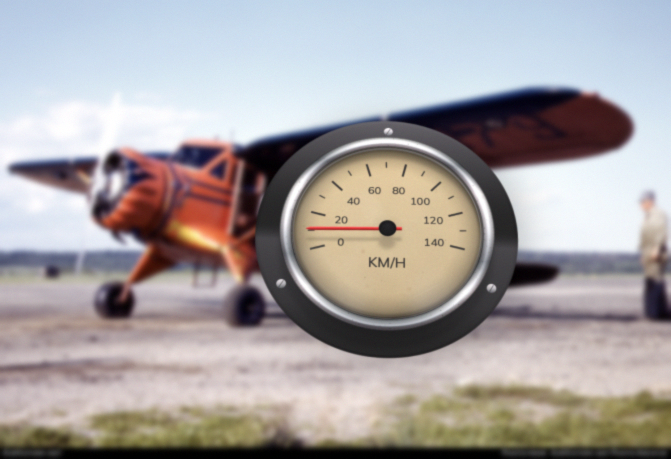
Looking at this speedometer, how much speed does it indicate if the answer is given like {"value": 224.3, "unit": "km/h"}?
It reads {"value": 10, "unit": "km/h"}
